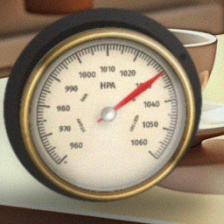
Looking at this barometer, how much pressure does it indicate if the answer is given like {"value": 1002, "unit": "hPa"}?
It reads {"value": 1030, "unit": "hPa"}
